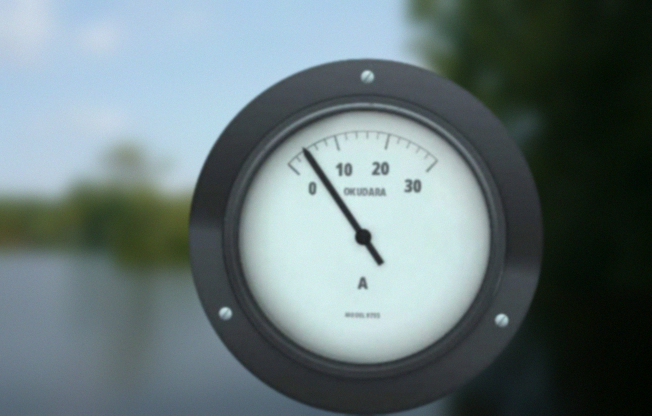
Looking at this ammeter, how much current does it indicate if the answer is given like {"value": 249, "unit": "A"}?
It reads {"value": 4, "unit": "A"}
